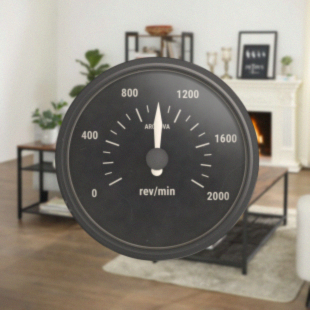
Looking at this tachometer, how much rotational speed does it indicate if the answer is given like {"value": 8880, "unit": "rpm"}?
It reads {"value": 1000, "unit": "rpm"}
